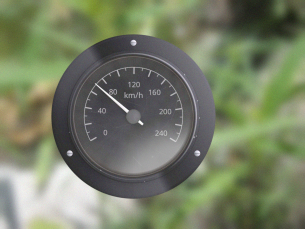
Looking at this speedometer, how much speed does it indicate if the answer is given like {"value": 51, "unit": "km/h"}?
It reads {"value": 70, "unit": "km/h"}
